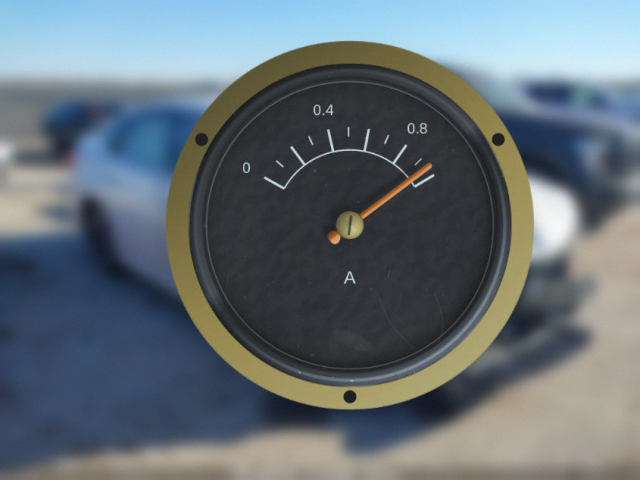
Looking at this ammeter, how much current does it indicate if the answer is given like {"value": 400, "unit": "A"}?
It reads {"value": 0.95, "unit": "A"}
